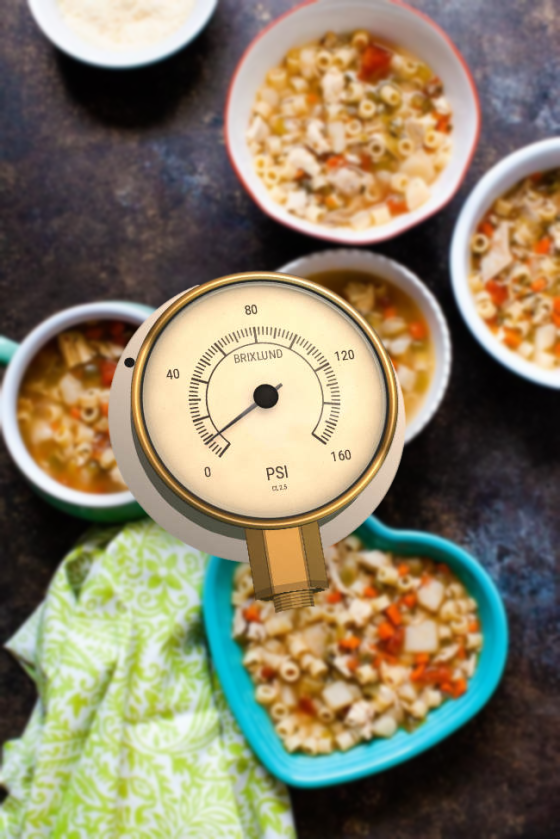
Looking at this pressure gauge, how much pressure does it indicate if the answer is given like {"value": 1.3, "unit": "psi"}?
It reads {"value": 8, "unit": "psi"}
